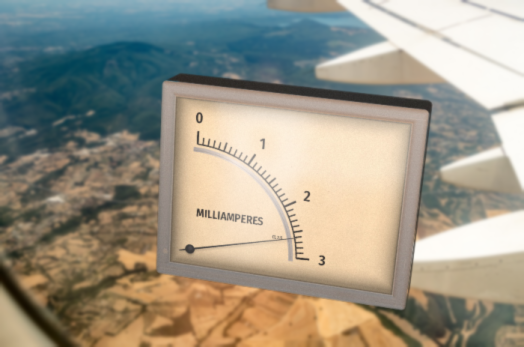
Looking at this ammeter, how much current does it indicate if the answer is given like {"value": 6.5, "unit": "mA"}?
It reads {"value": 2.6, "unit": "mA"}
